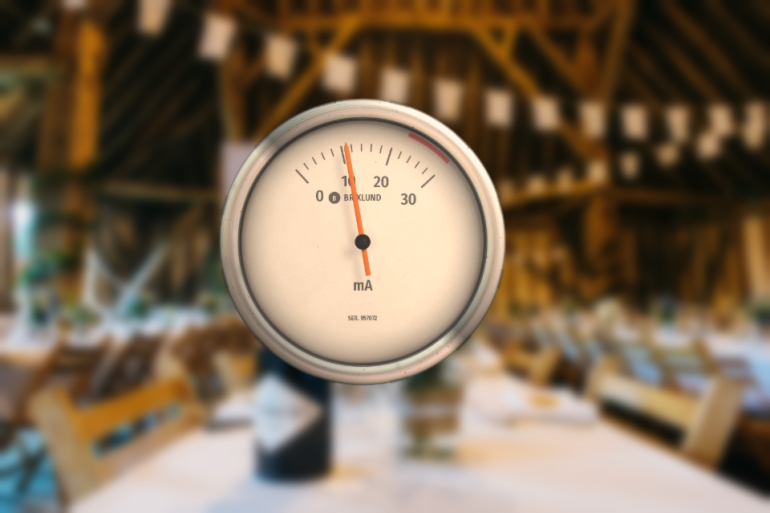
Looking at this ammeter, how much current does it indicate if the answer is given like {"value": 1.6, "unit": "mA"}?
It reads {"value": 11, "unit": "mA"}
